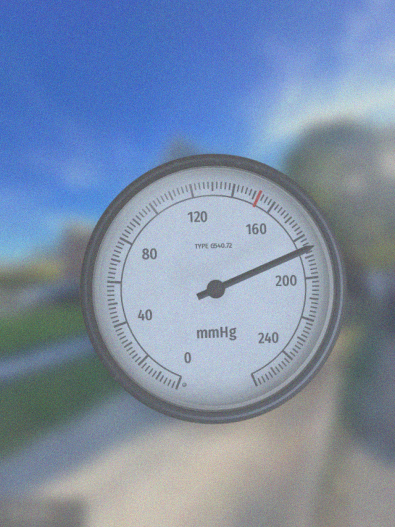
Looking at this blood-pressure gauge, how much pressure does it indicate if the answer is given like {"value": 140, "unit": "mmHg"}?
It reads {"value": 186, "unit": "mmHg"}
